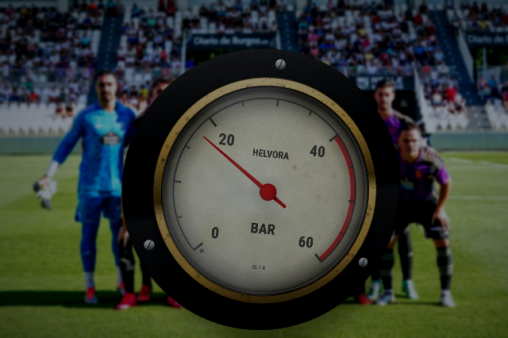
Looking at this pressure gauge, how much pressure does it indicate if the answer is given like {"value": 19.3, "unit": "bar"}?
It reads {"value": 17.5, "unit": "bar"}
